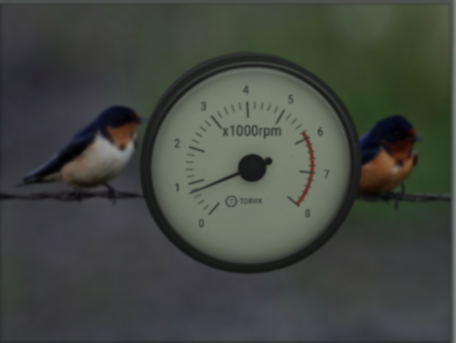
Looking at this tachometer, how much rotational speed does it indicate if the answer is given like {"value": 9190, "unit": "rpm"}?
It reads {"value": 800, "unit": "rpm"}
